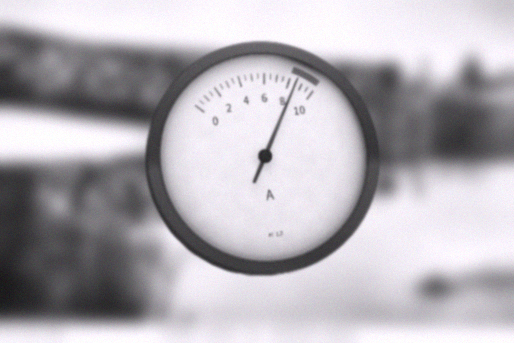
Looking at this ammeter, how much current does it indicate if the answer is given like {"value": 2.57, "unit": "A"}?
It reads {"value": 8.5, "unit": "A"}
